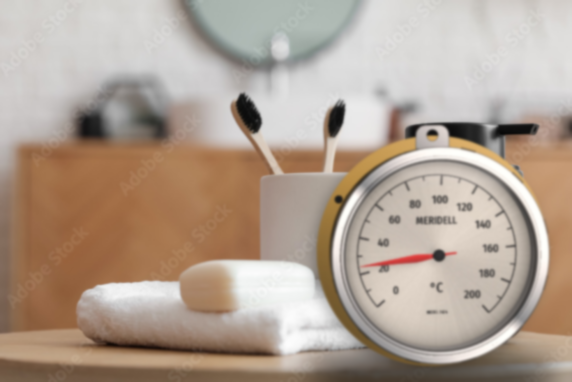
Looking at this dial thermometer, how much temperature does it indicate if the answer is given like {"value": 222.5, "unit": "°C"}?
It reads {"value": 25, "unit": "°C"}
